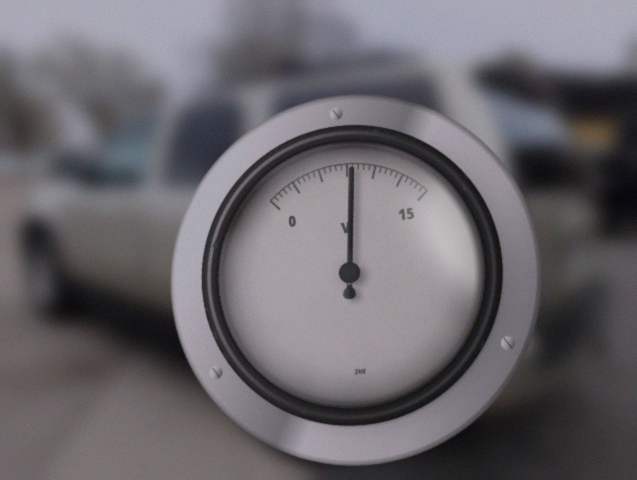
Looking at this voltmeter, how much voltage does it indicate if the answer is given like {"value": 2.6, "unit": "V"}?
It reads {"value": 8, "unit": "V"}
